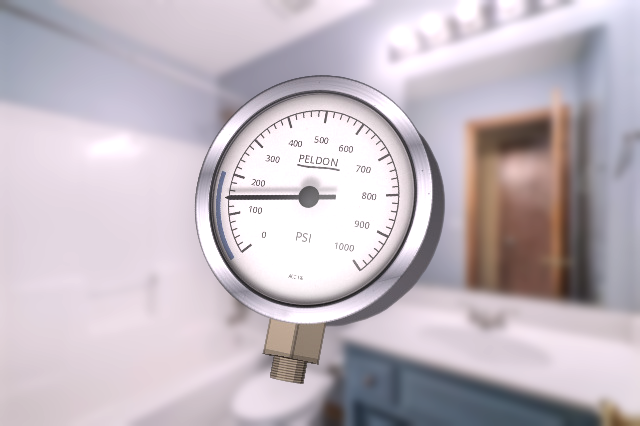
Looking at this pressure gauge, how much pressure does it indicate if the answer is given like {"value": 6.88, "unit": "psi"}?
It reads {"value": 140, "unit": "psi"}
